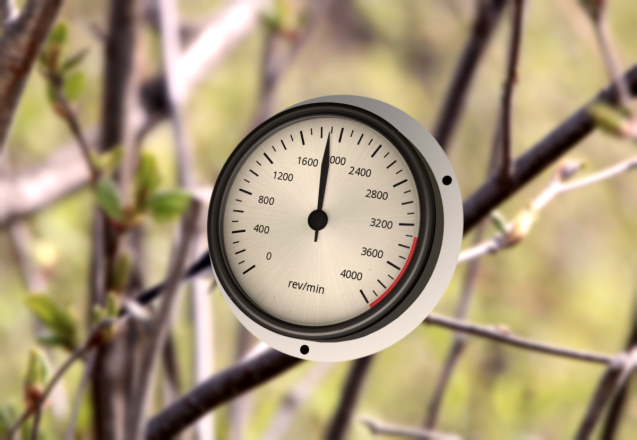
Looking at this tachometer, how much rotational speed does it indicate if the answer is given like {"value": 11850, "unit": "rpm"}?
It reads {"value": 1900, "unit": "rpm"}
